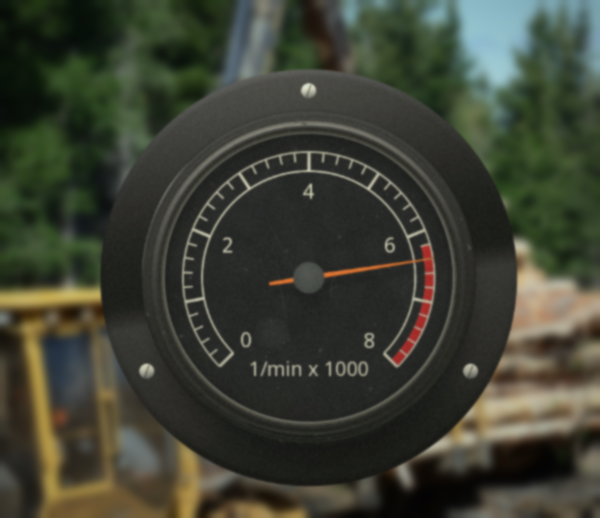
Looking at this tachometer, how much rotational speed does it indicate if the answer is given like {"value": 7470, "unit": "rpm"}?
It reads {"value": 6400, "unit": "rpm"}
